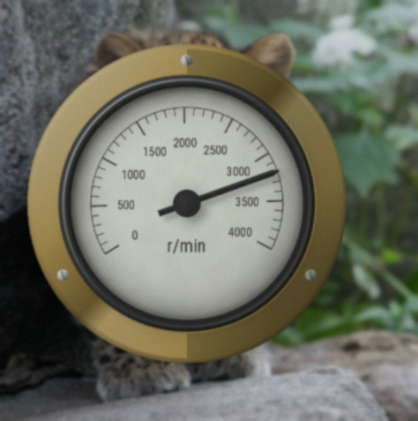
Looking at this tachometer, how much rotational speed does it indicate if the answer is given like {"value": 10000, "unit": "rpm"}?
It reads {"value": 3200, "unit": "rpm"}
